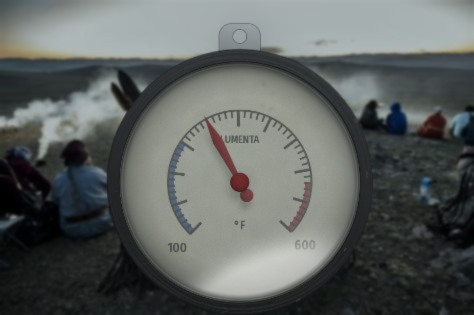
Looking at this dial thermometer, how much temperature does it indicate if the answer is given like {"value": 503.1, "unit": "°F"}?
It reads {"value": 300, "unit": "°F"}
